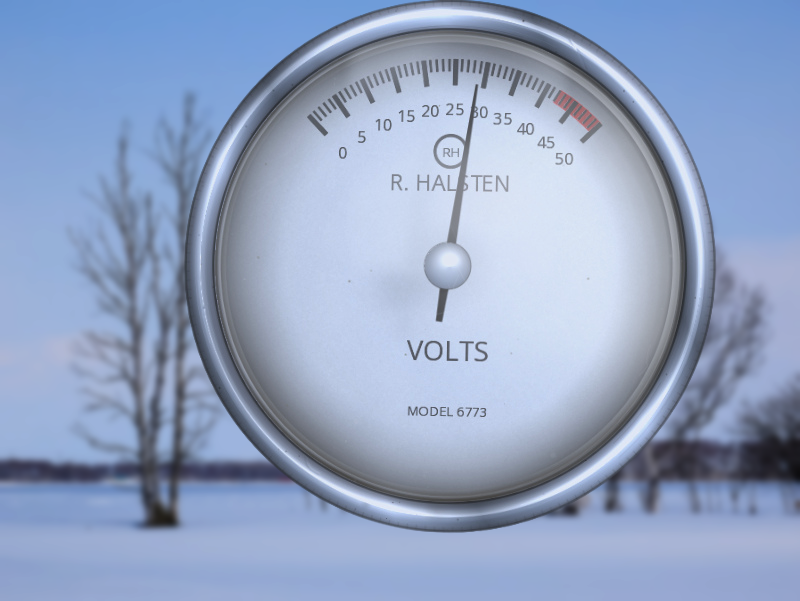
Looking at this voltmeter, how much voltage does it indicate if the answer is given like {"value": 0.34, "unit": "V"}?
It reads {"value": 29, "unit": "V"}
